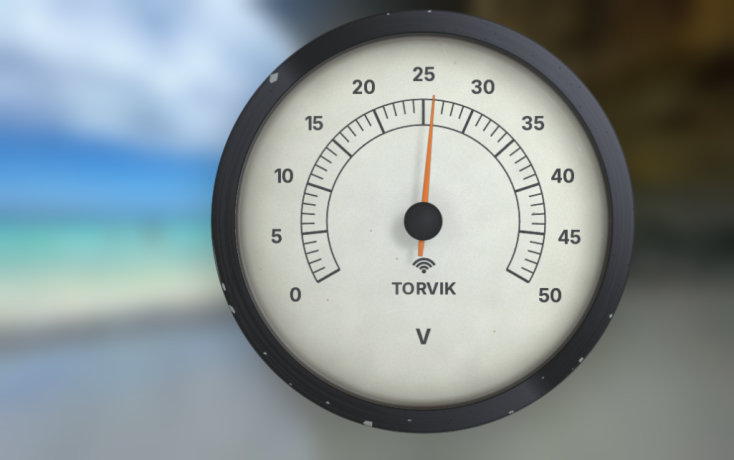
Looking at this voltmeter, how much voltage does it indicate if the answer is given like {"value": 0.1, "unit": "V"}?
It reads {"value": 26, "unit": "V"}
